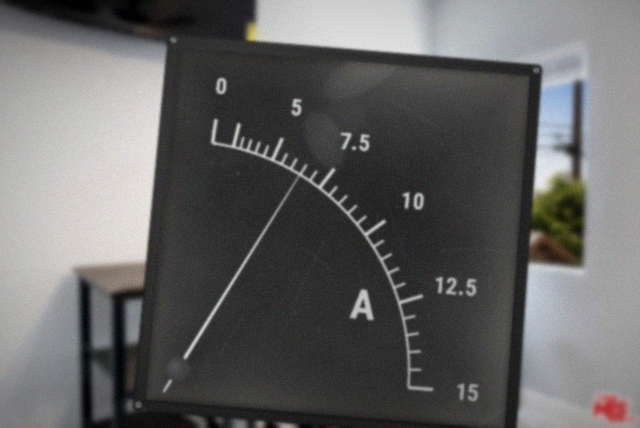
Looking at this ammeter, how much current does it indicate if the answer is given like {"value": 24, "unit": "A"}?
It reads {"value": 6.5, "unit": "A"}
